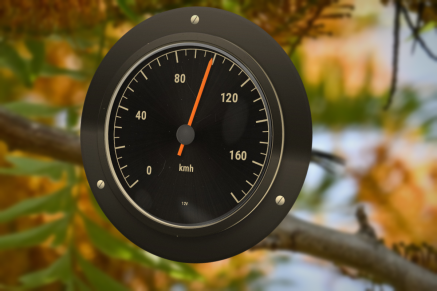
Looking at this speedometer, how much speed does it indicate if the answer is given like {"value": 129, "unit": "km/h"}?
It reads {"value": 100, "unit": "km/h"}
